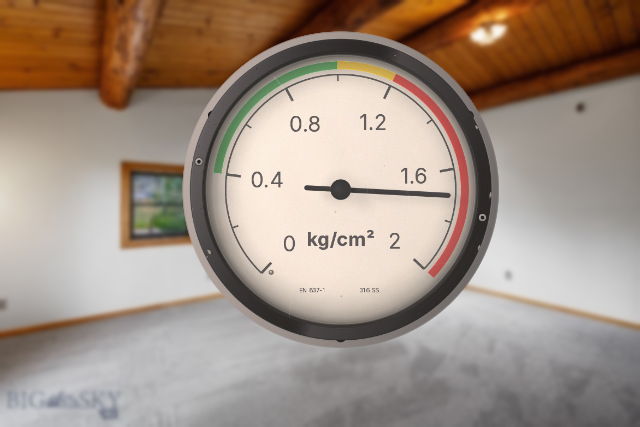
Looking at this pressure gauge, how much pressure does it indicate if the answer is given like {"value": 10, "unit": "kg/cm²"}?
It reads {"value": 1.7, "unit": "kg/cm²"}
